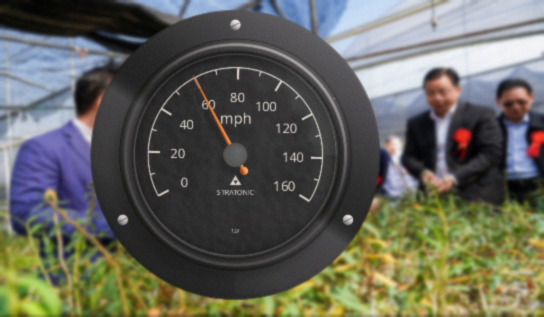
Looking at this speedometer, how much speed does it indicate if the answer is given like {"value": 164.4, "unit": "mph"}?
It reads {"value": 60, "unit": "mph"}
